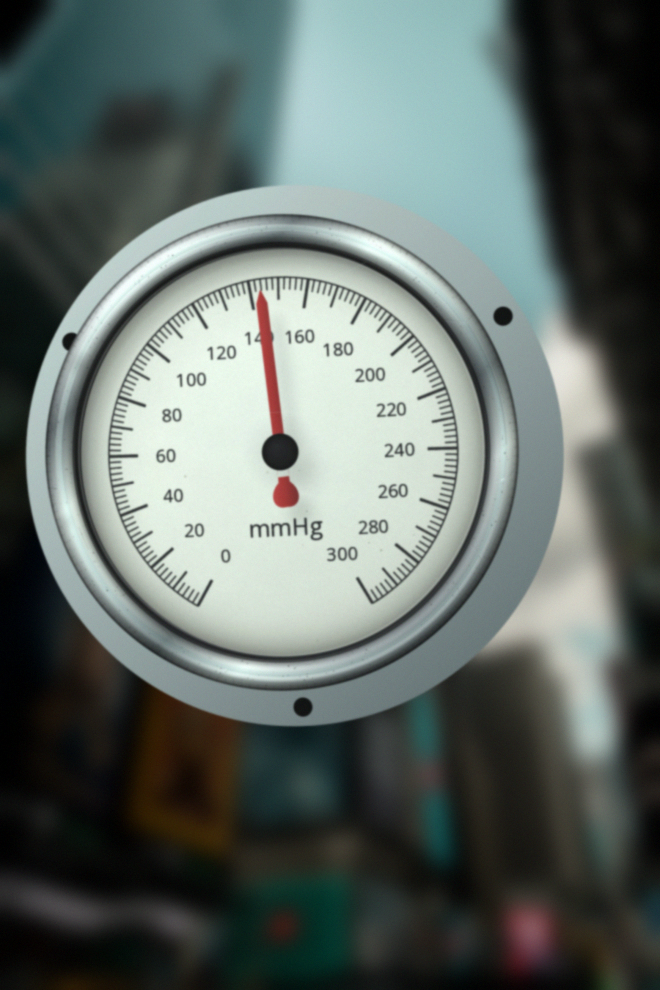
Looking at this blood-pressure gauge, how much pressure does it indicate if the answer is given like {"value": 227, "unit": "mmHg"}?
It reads {"value": 144, "unit": "mmHg"}
